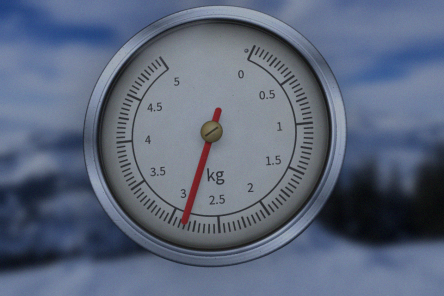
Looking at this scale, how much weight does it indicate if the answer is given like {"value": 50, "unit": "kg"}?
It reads {"value": 2.85, "unit": "kg"}
